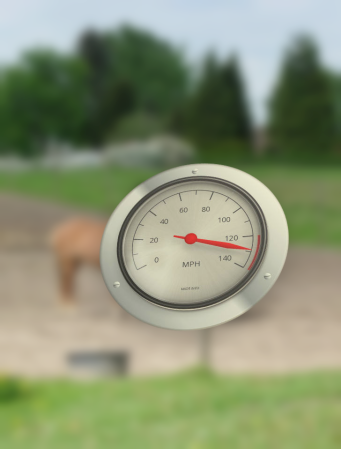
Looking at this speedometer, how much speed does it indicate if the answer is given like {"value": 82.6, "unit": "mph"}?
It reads {"value": 130, "unit": "mph"}
